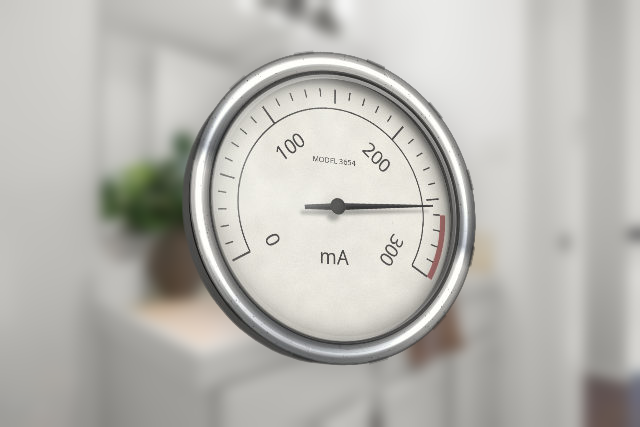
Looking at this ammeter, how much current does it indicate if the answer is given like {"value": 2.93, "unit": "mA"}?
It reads {"value": 255, "unit": "mA"}
